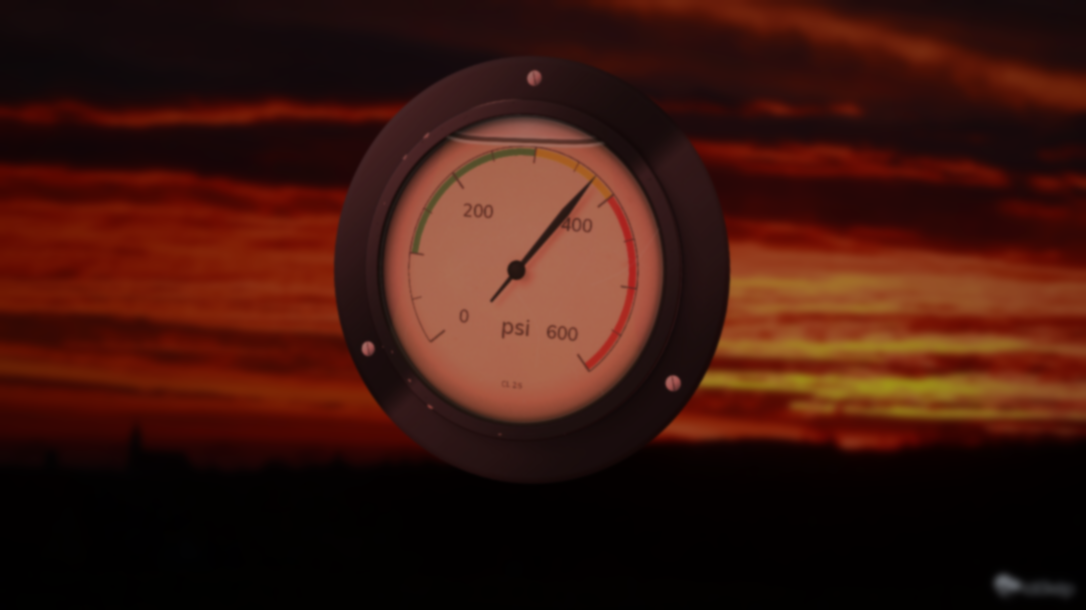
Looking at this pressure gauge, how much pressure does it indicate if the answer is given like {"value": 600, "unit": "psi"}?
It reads {"value": 375, "unit": "psi"}
